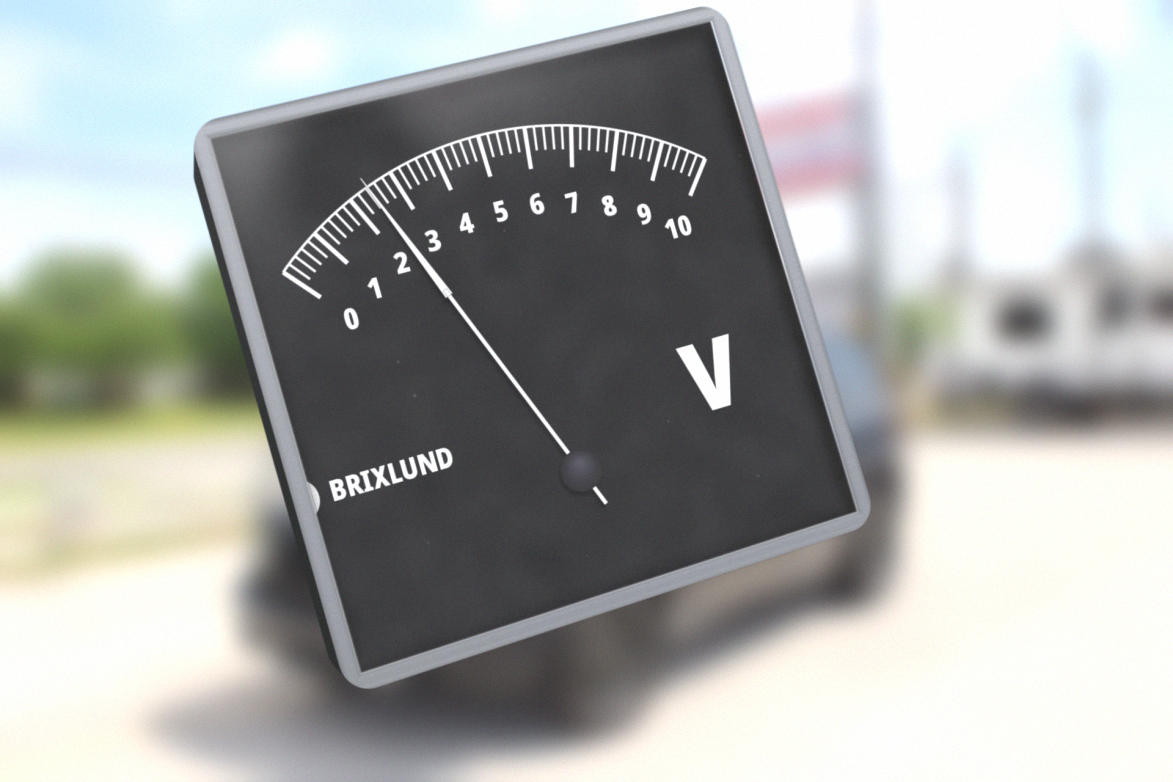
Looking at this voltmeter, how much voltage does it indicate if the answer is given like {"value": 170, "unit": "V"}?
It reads {"value": 2.4, "unit": "V"}
